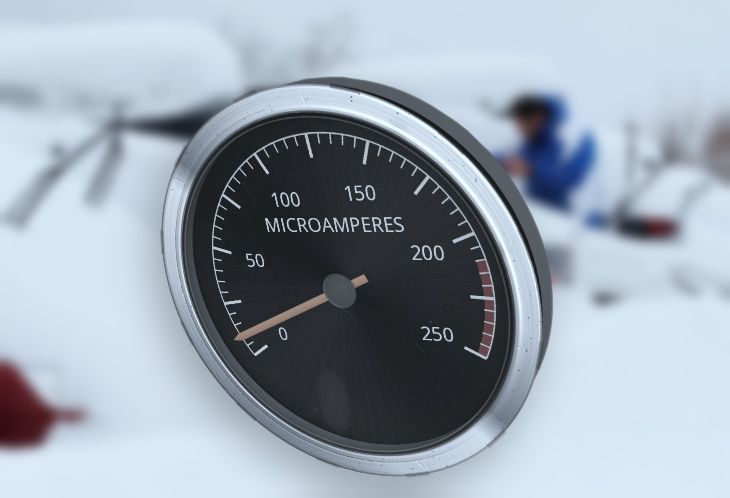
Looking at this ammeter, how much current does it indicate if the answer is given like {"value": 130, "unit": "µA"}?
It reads {"value": 10, "unit": "µA"}
